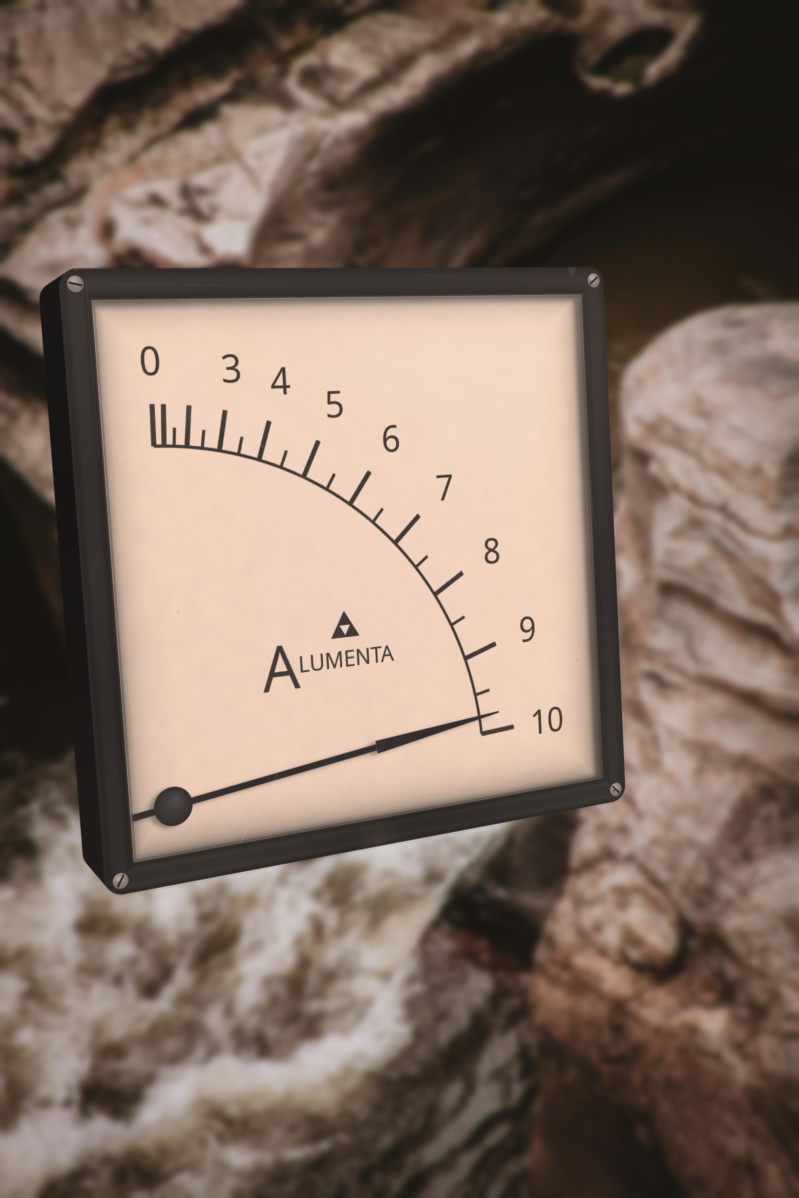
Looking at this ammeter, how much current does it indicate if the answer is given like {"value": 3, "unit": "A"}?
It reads {"value": 9.75, "unit": "A"}
